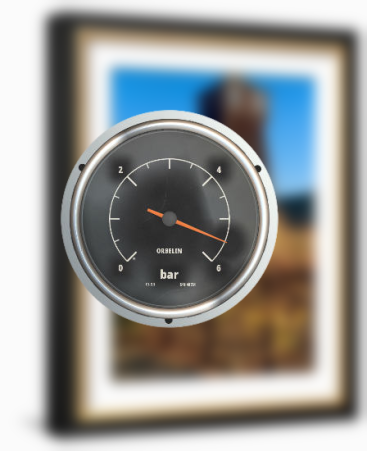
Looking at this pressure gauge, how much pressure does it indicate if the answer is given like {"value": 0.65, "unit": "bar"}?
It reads {"value": 5.5, "unit": "bar"}
